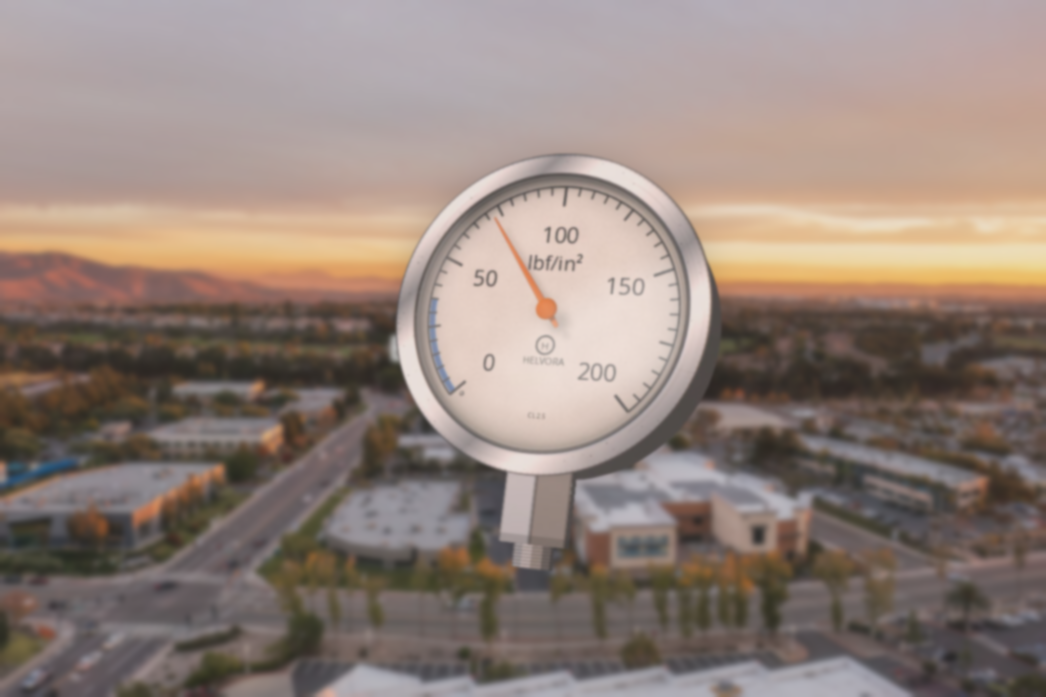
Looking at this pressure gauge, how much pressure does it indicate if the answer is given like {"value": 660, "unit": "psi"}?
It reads {"value": 72.5, "unit": "psi"}
